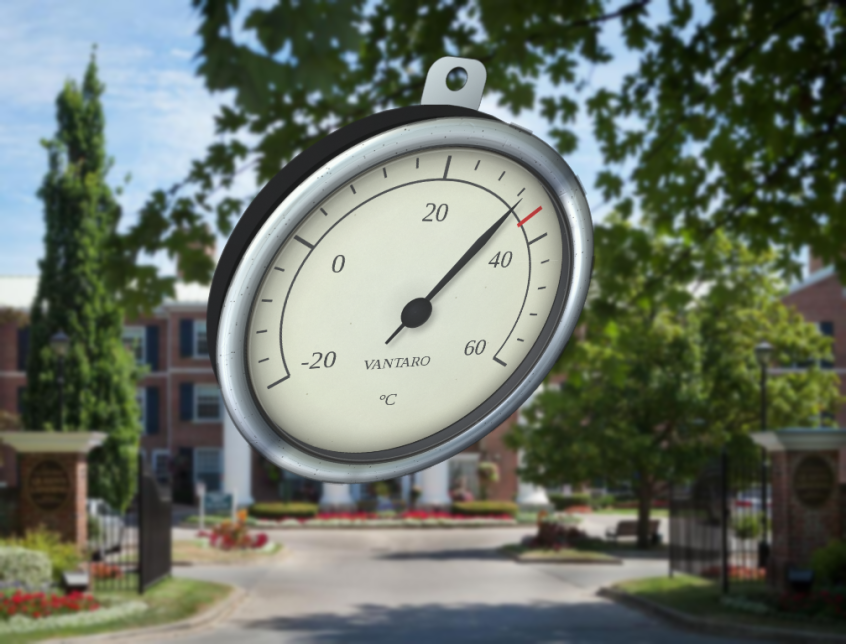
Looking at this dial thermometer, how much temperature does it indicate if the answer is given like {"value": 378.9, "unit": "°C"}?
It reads {"value": 32, "unit": "°C"}
